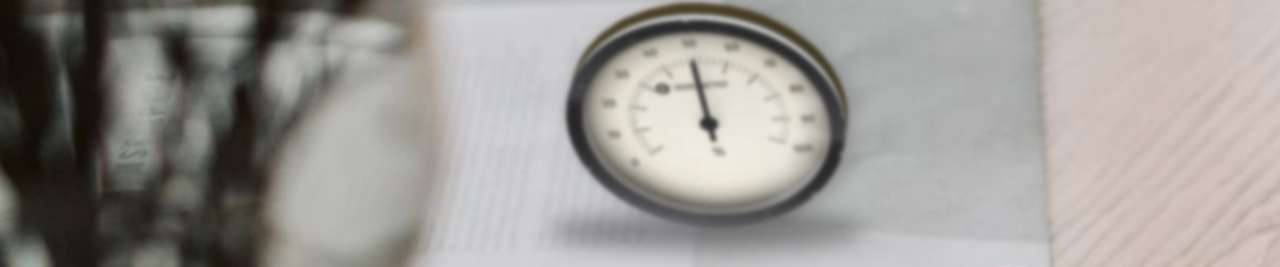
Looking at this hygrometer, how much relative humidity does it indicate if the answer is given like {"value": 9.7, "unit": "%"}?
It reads {"value": 50, "unit": "%"}
